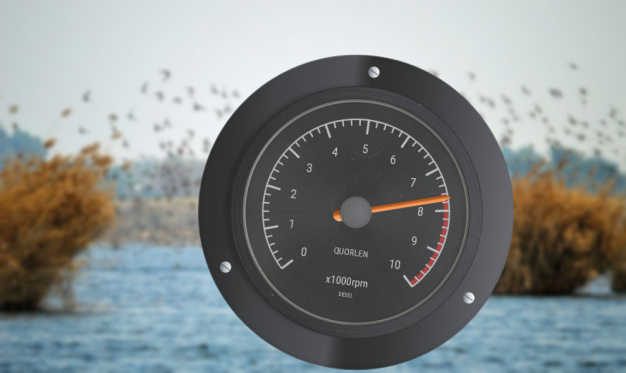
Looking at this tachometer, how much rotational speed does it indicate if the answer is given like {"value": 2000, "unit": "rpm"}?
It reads {"value": 7700, "unit": "rpm"}
